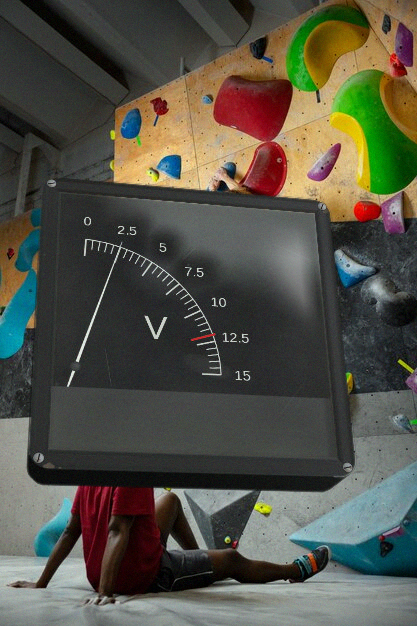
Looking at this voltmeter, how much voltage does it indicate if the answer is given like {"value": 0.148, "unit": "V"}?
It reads {"value": 2.5, "unit": "V"}
